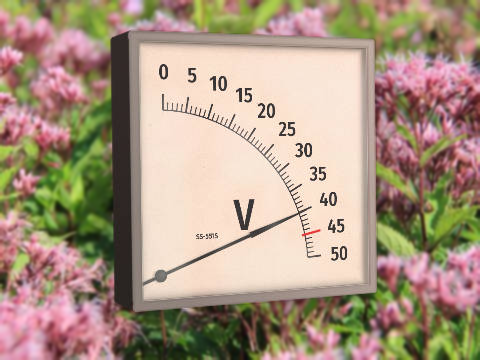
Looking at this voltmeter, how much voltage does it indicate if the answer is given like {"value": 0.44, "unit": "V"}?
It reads {"value": 40, "unit": "V"}
